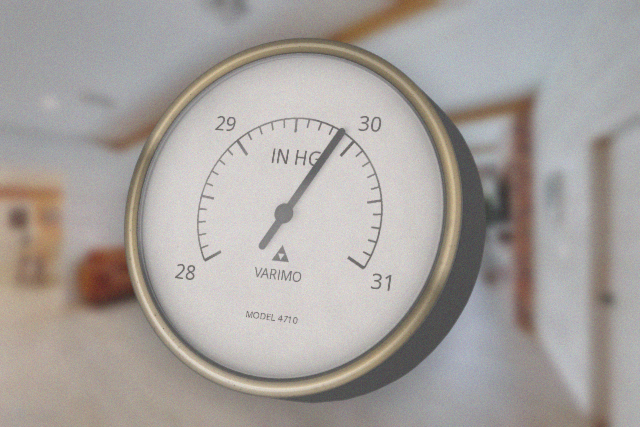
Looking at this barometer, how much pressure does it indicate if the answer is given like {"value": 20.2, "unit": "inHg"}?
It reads {"value": 29.9, "unit": "inHg"}
